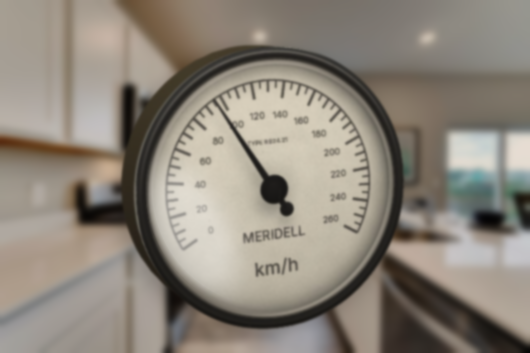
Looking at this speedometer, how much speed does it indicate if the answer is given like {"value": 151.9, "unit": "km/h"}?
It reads {"value": 95, "unit": "km/h"}
